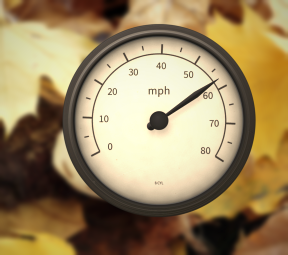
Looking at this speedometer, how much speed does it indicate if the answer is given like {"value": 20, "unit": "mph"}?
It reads {"value": 57.5, "unit": "mph"}
